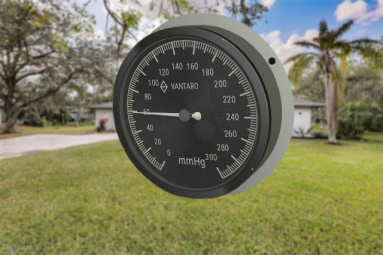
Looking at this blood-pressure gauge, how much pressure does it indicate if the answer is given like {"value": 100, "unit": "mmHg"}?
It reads {"value": 60, "unit": "mmHg"}
